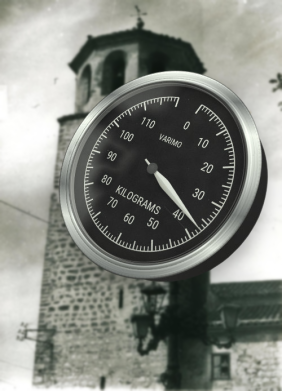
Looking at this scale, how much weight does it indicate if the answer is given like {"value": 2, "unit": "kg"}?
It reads {"value": 37, "unit": "kg"}
